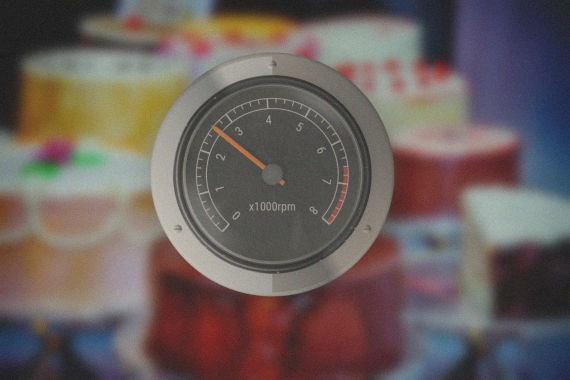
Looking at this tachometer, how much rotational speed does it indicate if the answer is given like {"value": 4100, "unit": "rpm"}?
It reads {"value": 2600, "unit": "rpm"}
